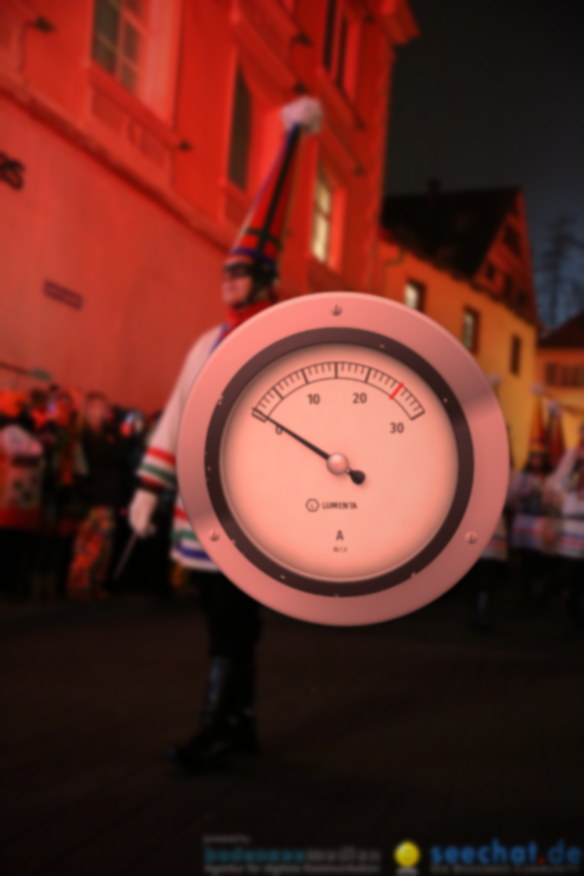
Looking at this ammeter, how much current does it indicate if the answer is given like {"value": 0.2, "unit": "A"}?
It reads {"value": 1, "unit": "A"}
